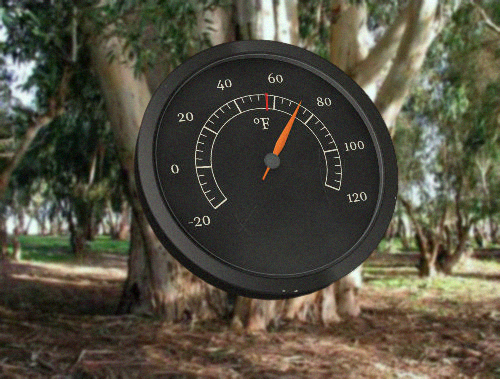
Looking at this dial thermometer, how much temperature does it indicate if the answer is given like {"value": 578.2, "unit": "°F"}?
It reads {"value": 72, "unit": "°F"}
